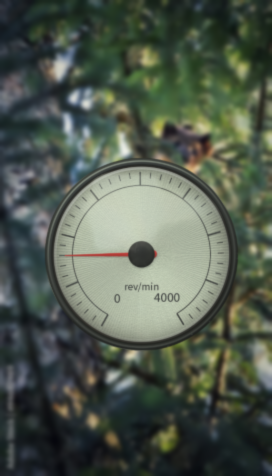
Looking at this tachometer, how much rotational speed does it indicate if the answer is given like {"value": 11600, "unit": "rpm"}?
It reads {"value": 800, "unit": "rpm"}
